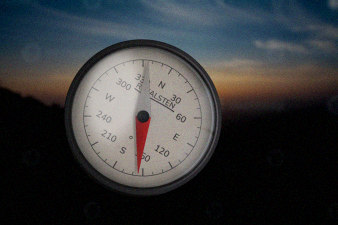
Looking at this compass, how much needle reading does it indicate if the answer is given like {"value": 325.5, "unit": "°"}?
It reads {"value": 155, "unit": "°"}
